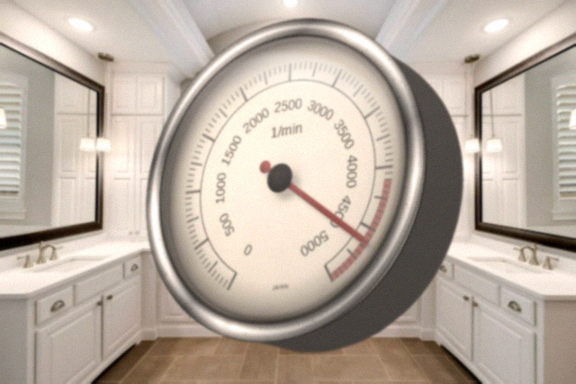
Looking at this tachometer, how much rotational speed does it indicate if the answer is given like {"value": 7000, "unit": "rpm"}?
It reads {"value": 4600, "unit": "rpm"}
